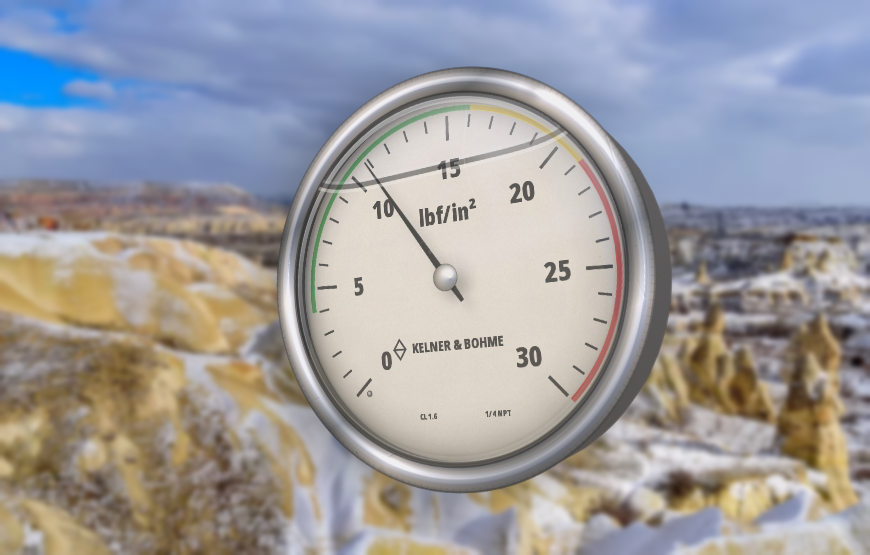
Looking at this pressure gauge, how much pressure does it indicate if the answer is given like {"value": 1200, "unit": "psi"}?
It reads {"value": 11, "unit": "psi"}
